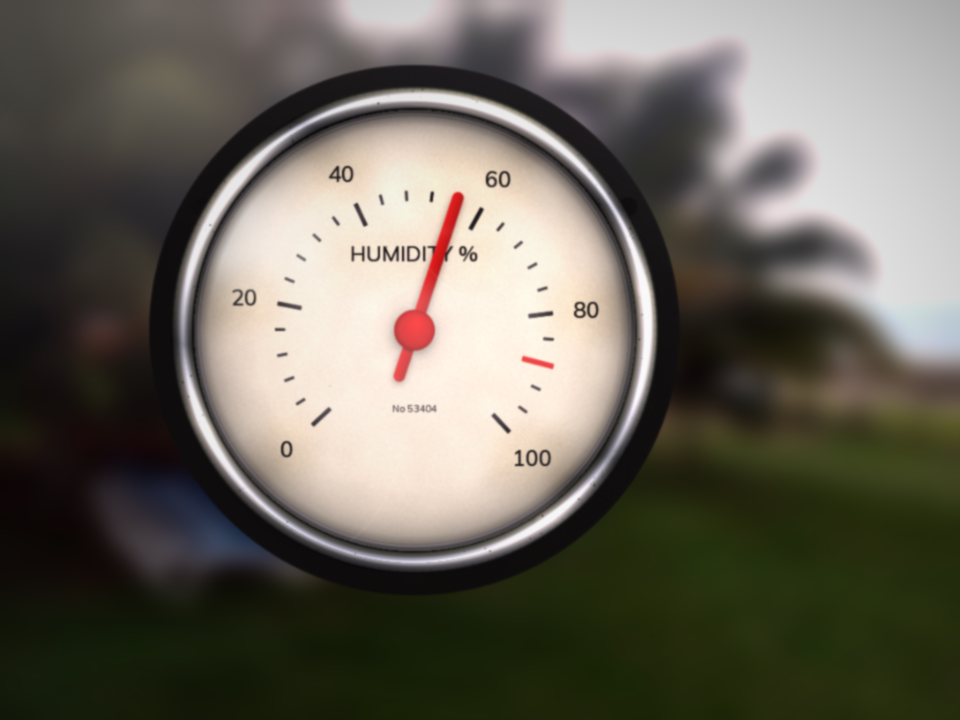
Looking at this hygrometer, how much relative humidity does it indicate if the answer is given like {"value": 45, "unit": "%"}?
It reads {"value": 56, "unit": "%"}
